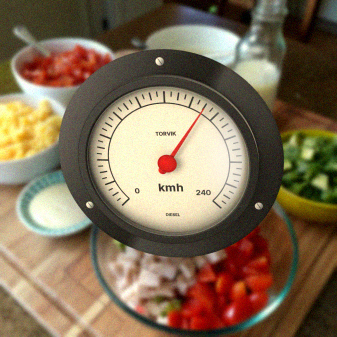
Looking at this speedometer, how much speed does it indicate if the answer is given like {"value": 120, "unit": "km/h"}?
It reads {"value": 150, "unit": "km/h"}
